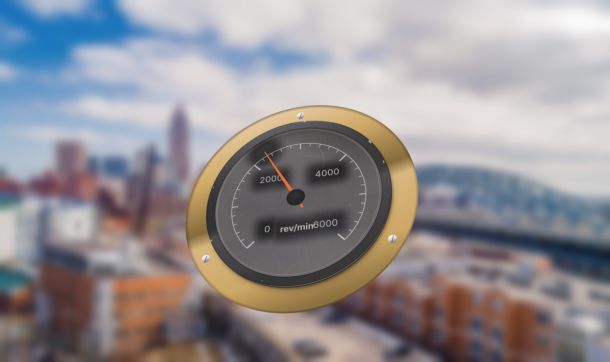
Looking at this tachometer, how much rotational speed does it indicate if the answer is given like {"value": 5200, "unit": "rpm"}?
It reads {"value": 2300, "unit": "rpm"}
